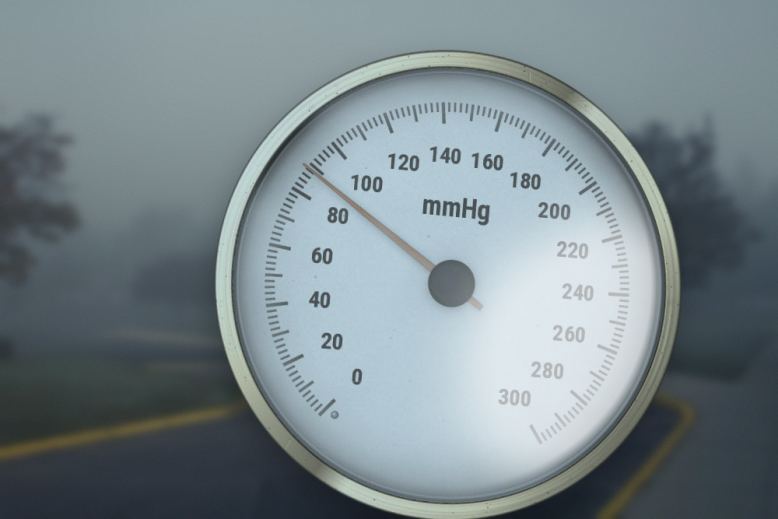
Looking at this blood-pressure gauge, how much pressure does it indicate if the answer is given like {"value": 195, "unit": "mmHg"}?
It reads {"value": 88, "unit": "mmHg"}
